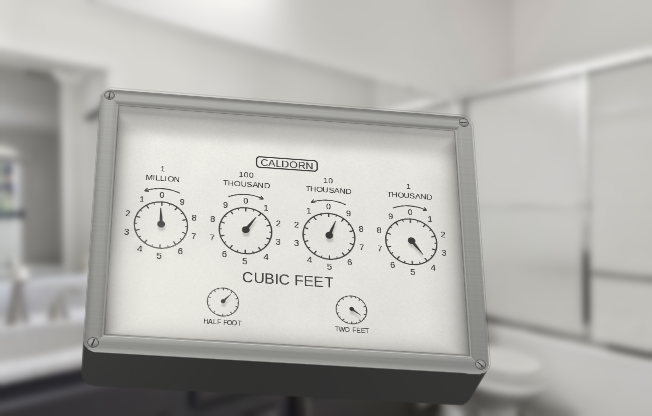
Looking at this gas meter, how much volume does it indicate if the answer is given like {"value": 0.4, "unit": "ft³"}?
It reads {"value": 9400, "unit": "ft³"}
